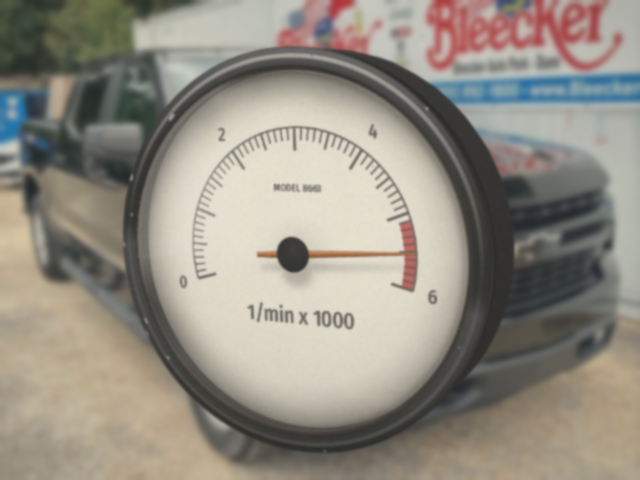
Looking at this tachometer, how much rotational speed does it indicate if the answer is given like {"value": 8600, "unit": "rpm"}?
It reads {"value": 5500, "unit": "rpm"}
